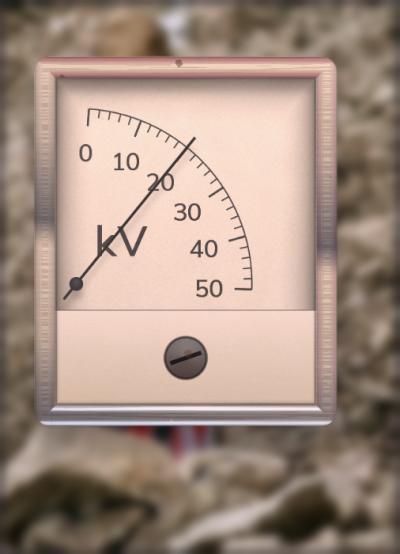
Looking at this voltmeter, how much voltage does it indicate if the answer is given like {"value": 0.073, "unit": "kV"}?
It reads {"value": 20, "unit": "kV"}
